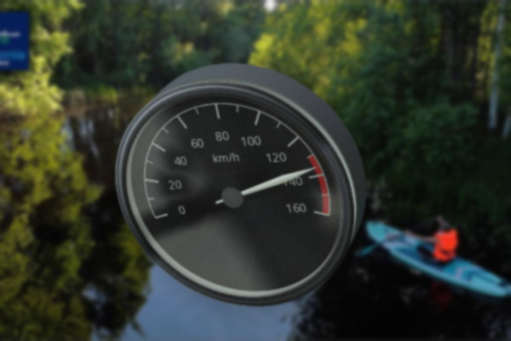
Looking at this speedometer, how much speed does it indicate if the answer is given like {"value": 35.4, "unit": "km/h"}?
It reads {"value": 135, "unit": "km/h"}
